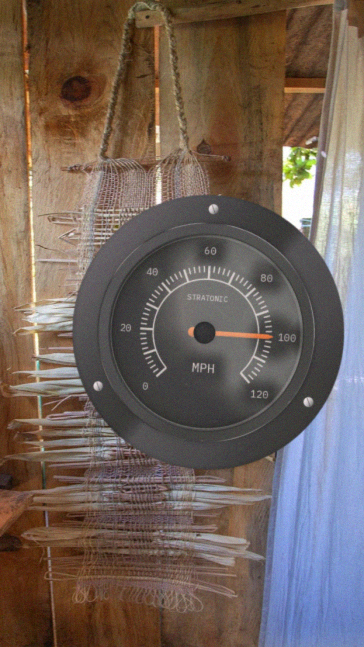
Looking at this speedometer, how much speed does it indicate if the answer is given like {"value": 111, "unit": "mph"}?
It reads {"value": 100, "unit": "mph"}
